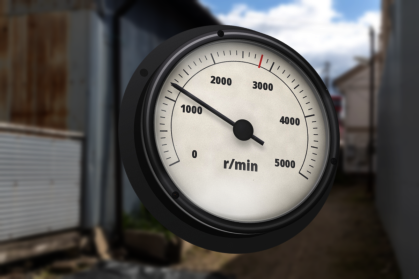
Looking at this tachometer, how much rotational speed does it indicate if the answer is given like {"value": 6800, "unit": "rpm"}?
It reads {"value": 1200, "unit": "rpm"}
